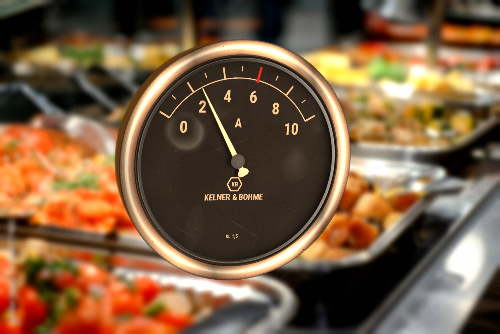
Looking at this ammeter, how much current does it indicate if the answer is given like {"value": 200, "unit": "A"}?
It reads {"value": 2.5, "unit": "A"}
